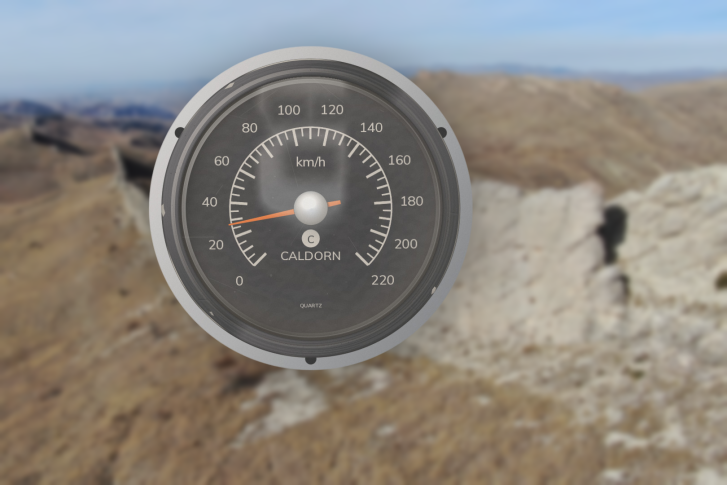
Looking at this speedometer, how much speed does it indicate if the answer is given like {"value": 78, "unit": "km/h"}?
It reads {"value": 27.5, "unit": "km/h"}
